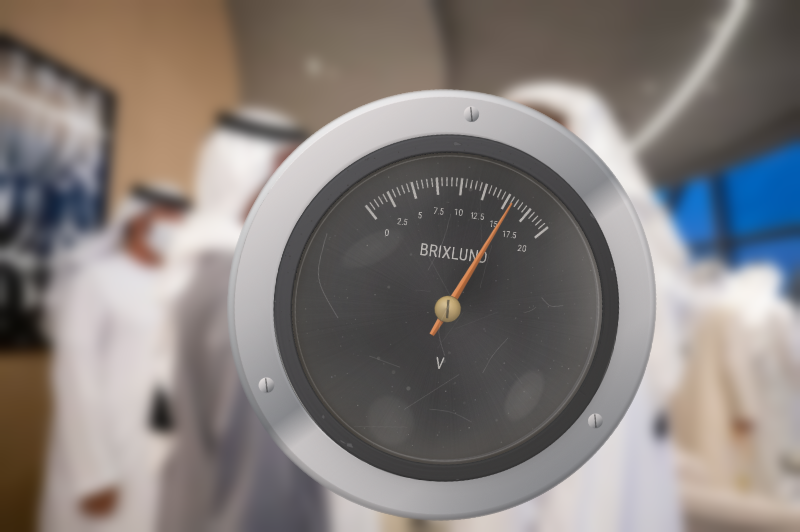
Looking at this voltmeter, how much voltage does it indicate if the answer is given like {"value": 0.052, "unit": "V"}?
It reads {"value": 15.5, "unit": "V"}
